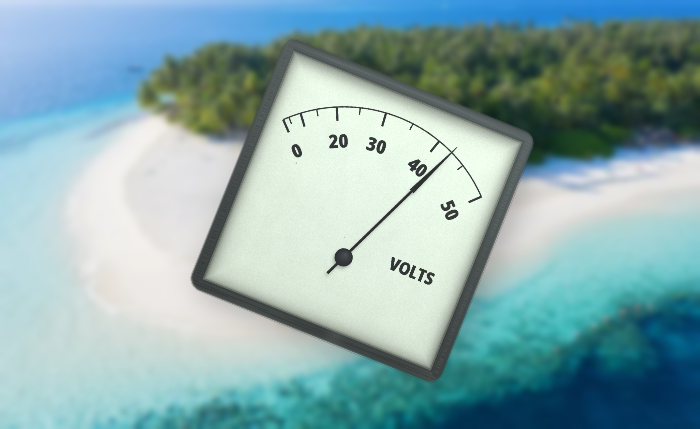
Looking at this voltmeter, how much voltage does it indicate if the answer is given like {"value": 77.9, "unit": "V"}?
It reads {"value": 42.5, "unit": "V"}
